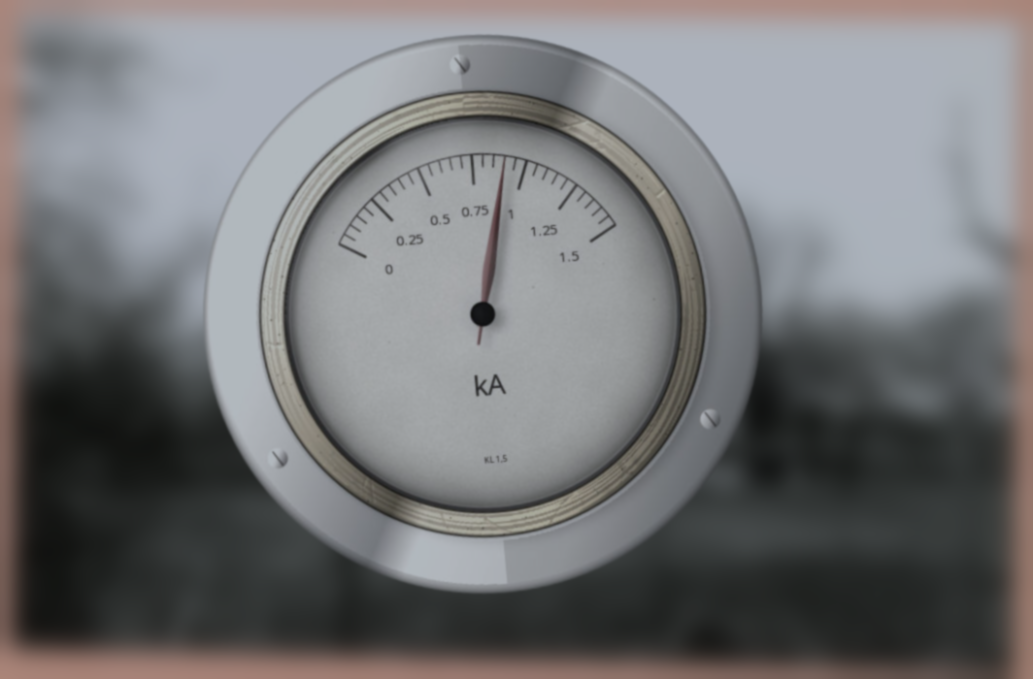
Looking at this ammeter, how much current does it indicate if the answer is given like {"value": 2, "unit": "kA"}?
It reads {"value": 0.9, "unit": "kA"}
